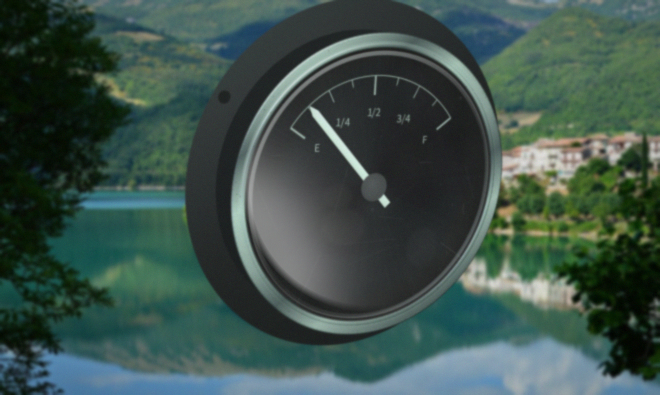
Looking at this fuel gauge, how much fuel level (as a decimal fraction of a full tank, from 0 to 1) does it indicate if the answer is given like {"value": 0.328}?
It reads {"value": 0.125}
